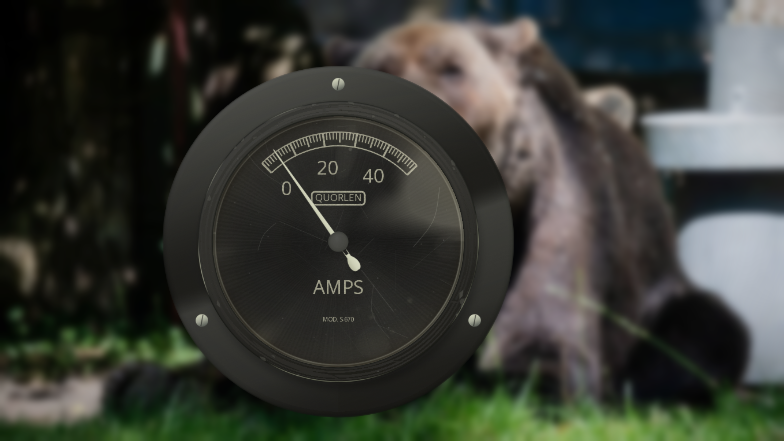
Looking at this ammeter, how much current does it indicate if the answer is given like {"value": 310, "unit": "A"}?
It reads {"value": 5, "unit": "A"}
